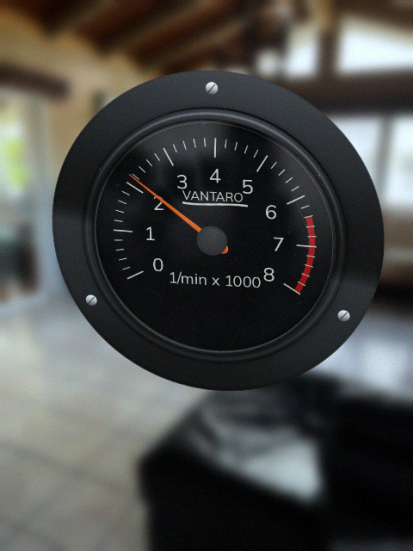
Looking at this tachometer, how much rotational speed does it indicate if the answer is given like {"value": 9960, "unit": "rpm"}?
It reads {"value": 2200, "unit": "rpm"}
